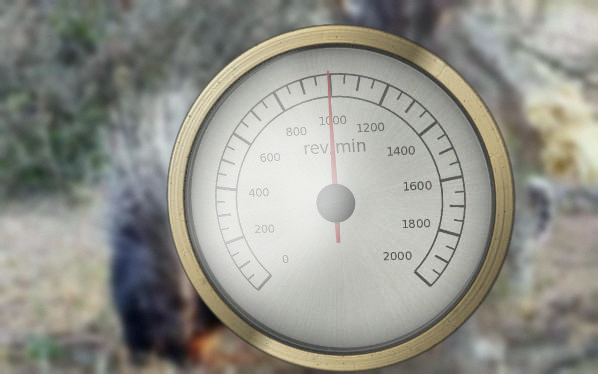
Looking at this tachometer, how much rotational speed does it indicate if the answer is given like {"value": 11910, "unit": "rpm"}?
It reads {"value": 1000, "unit": "rpm"}
